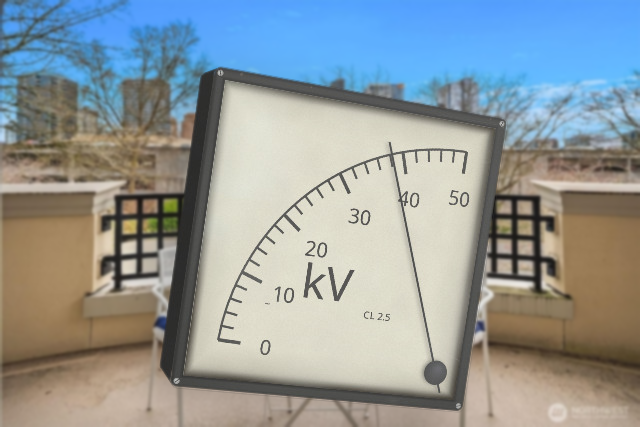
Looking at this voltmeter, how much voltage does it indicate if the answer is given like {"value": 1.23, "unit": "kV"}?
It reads {"value": 38, "unit": "kV"}
